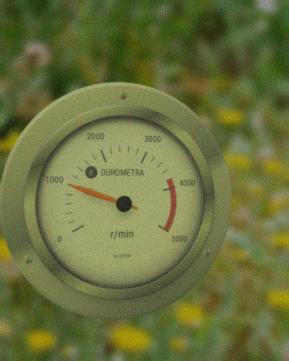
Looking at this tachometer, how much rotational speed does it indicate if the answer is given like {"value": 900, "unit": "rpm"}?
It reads {"value": 1000, "unit": "rpm"}
